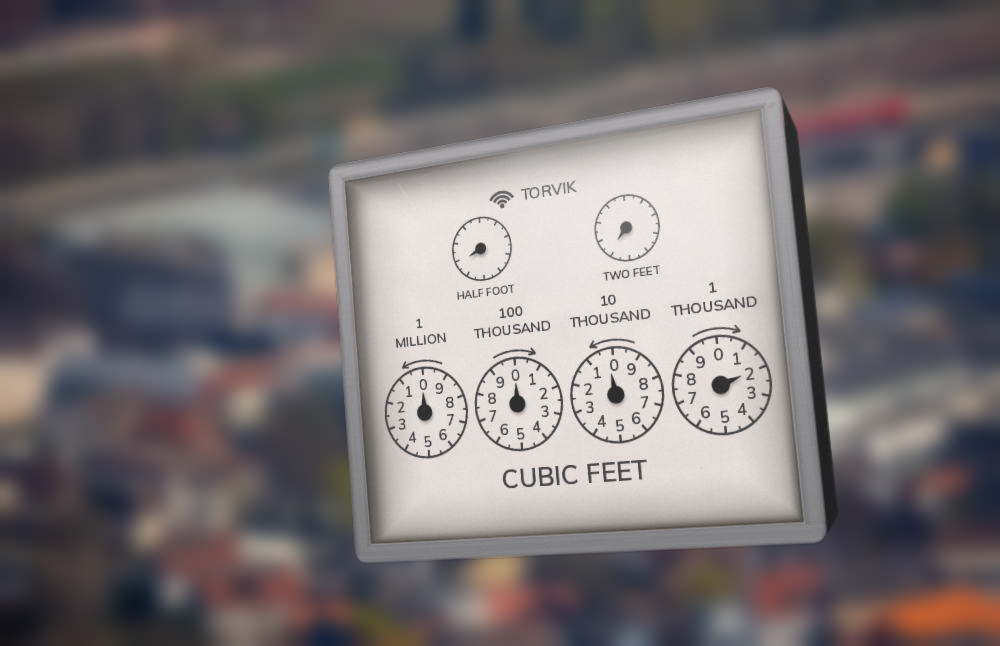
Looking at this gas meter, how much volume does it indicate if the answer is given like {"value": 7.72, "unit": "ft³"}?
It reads {"value": 200, "unit": "ft³"}
